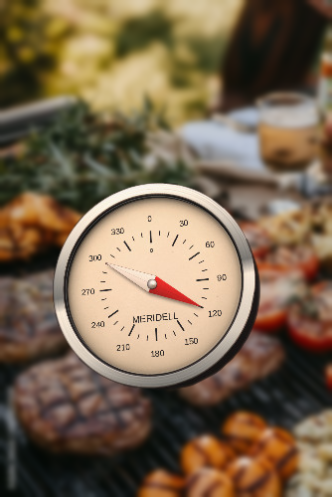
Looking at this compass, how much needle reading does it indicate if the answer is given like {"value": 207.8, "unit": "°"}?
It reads {"value": 120, "unit": "°"}
